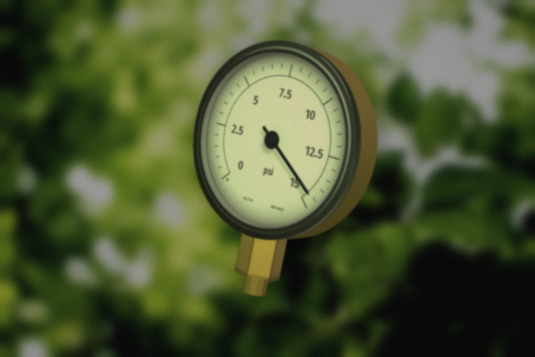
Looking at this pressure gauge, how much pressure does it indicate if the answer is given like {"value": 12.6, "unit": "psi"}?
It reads {"value": 14.5, "unit": "psi"}
